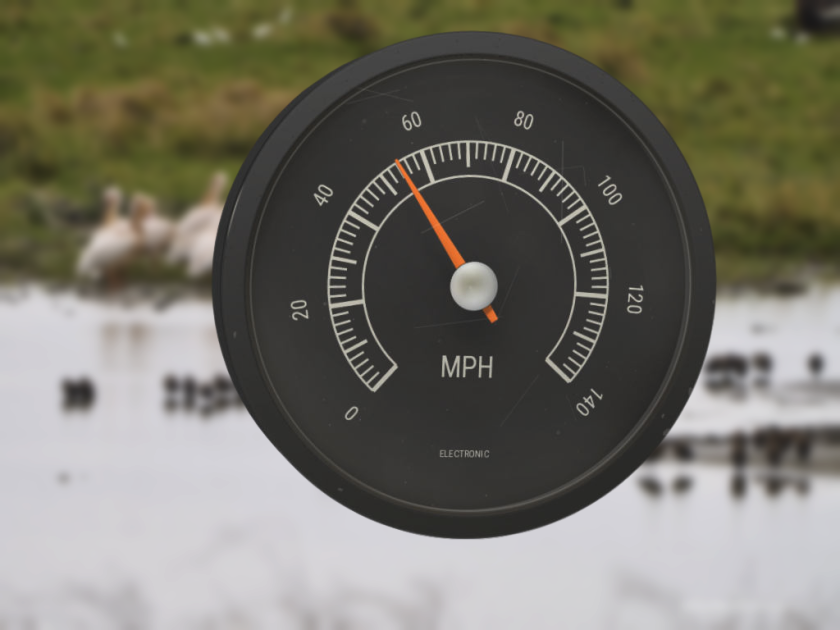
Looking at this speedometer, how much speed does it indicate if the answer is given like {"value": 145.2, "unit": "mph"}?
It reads {"value": 54, "unit": "mph"}
